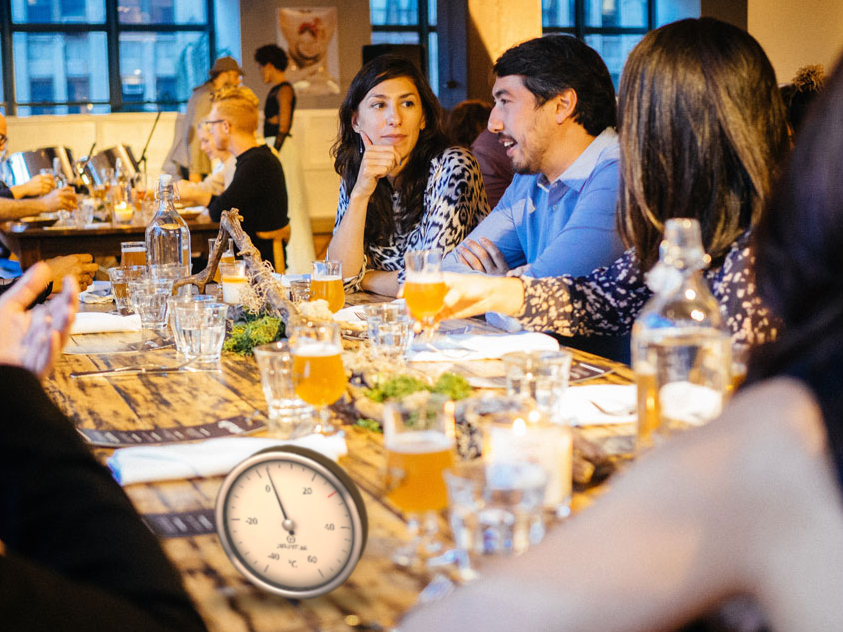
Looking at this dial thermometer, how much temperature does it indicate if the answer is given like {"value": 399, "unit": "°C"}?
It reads {"value": 4, "unit": "°C"}
